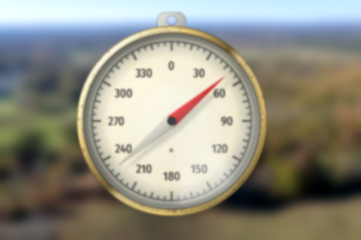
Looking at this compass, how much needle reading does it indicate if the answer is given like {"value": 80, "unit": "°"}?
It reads {"value": 50, "unit": "°"}
